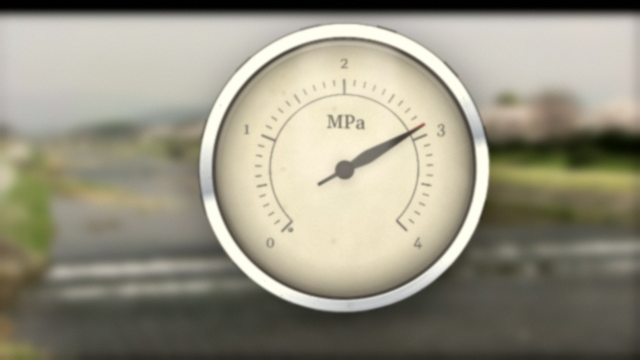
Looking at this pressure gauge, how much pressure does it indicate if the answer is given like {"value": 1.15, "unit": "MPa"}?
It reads {"value": 2.9, "unit": "MPa"}
